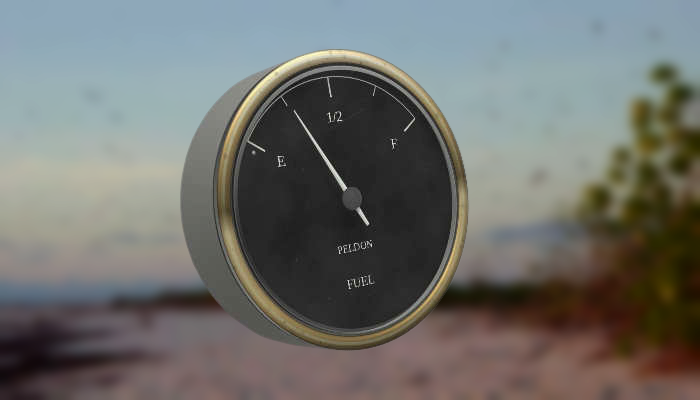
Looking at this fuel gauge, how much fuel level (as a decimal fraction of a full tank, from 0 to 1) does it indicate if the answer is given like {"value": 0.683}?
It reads {"value": 0.25}
